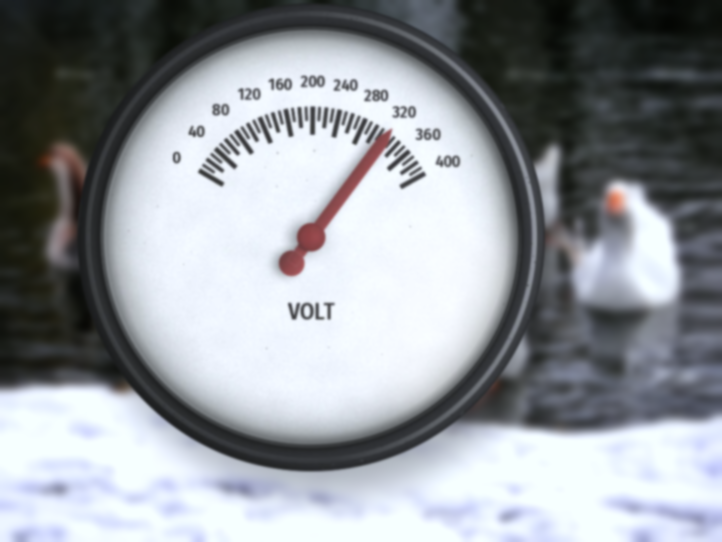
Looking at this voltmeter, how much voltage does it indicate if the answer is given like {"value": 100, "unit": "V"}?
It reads {"value": 320, "unit": "V"}
